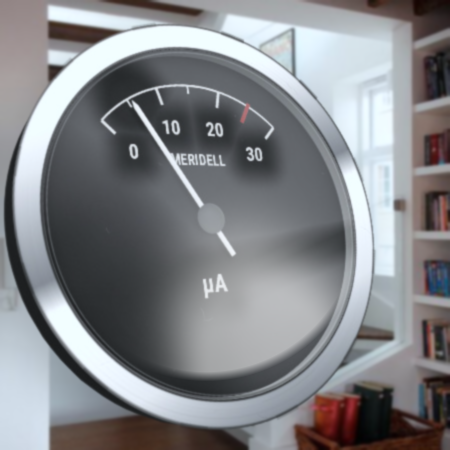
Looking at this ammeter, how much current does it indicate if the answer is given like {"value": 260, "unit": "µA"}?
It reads {"value": 5, "unit": "µA"}
